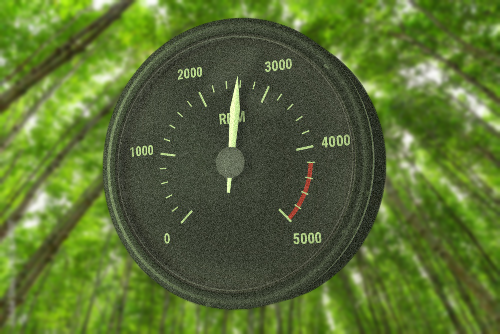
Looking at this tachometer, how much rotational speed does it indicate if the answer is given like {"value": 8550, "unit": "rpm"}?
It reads {"value": 2600, "unit": "rpm"}
